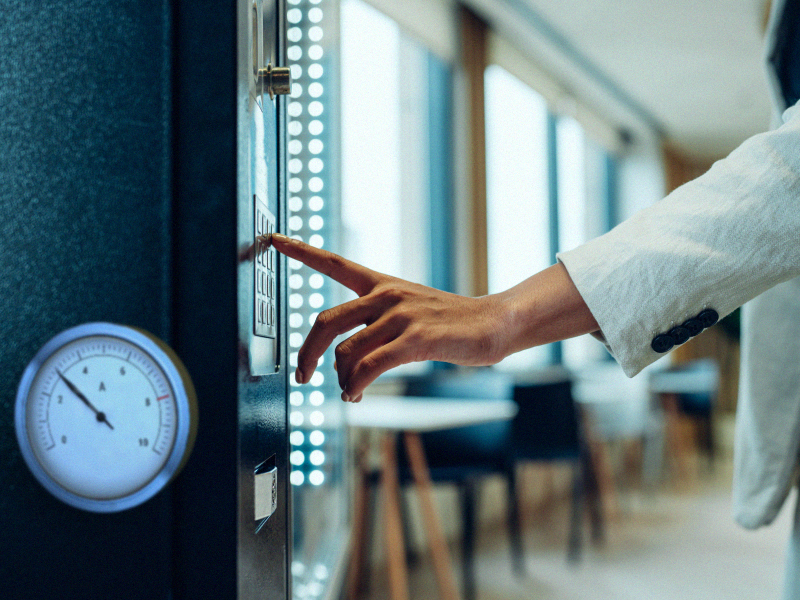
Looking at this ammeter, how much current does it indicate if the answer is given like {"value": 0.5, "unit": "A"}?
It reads {"value": 3, "unit": "A"}
